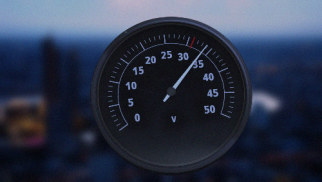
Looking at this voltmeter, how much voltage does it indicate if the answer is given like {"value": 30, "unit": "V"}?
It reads {"value": 34, "unit": "V"}
